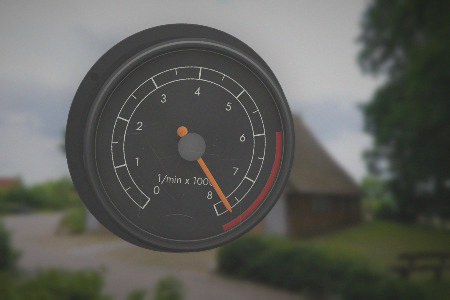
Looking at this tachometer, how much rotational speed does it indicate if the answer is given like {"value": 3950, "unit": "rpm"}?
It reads {"value": 7750, "unit": "rpm"}
